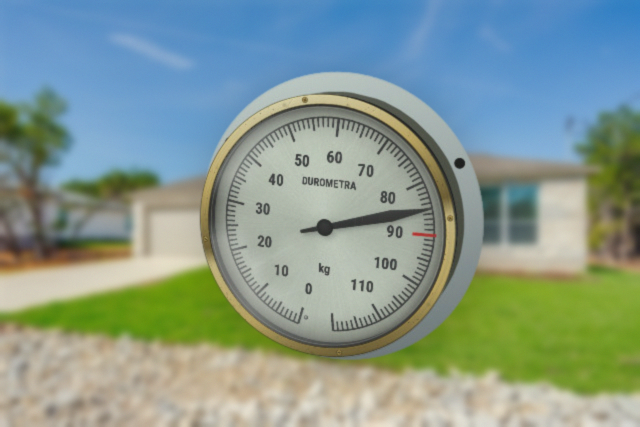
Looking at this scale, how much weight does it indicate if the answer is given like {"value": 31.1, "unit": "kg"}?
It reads {"value": 85, "unit": "kg"}
